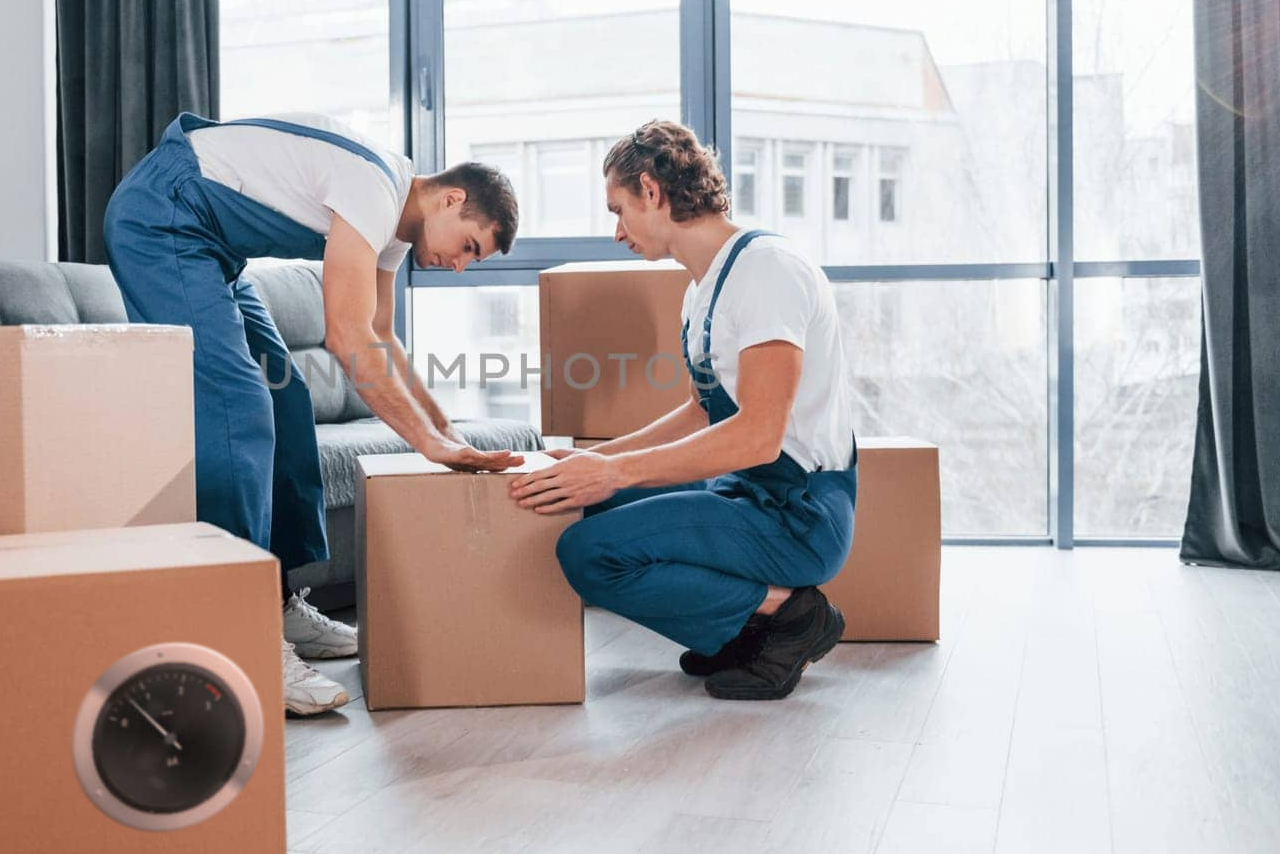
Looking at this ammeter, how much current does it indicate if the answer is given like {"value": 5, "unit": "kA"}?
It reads {"value": 0.6, "unit": "kA"}
